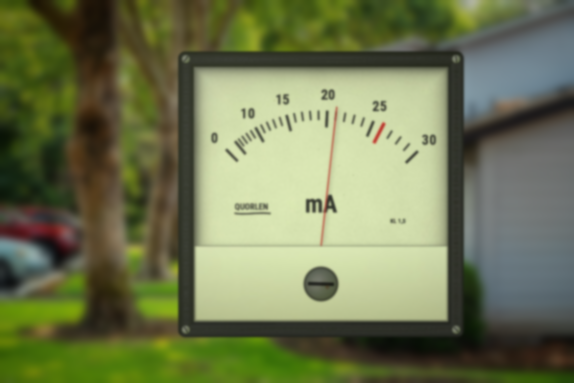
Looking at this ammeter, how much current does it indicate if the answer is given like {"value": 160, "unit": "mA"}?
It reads {"value": 21, "unit": "mA"}
